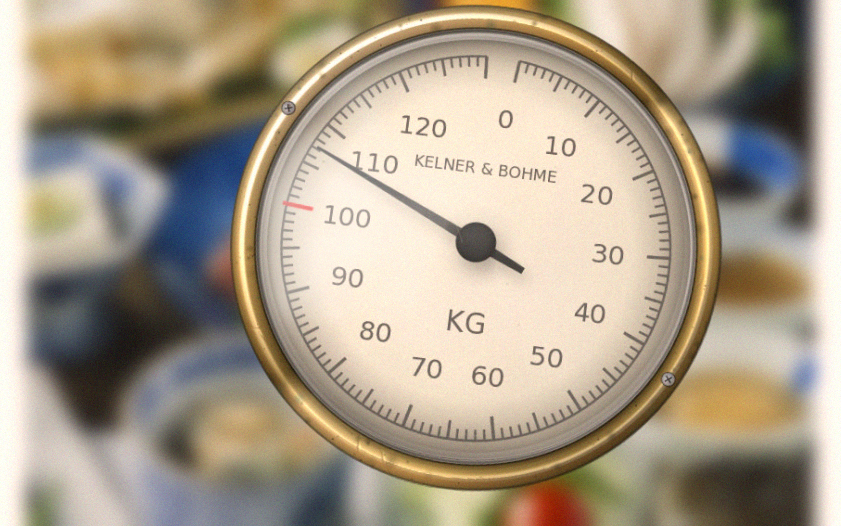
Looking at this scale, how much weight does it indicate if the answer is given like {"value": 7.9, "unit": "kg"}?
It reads {"value": 107, "unit": "kg"}
